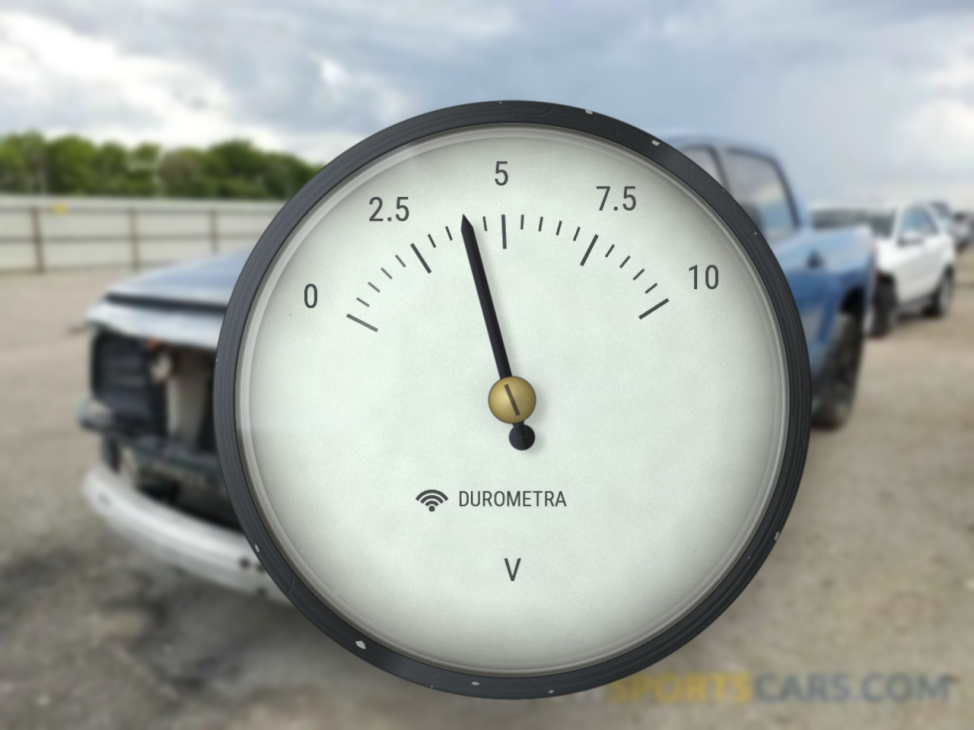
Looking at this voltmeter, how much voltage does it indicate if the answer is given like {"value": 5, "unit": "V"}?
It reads {"value": 4, "unit": "V"}
